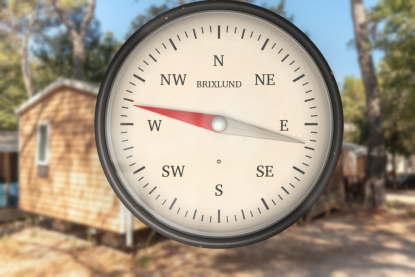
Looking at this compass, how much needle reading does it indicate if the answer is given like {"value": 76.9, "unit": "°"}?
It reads {"value": 282.5, "unit": "°"}
